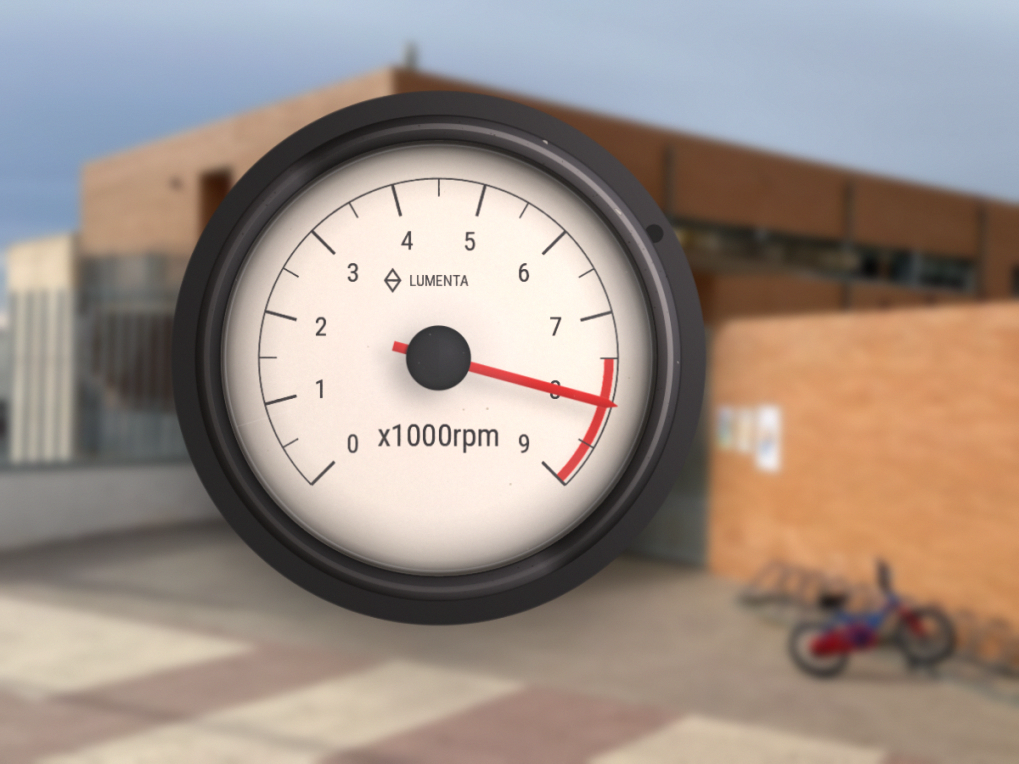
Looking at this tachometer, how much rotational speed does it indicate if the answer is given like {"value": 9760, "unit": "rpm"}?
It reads {"value": 8000, "unit": "rpm"}
